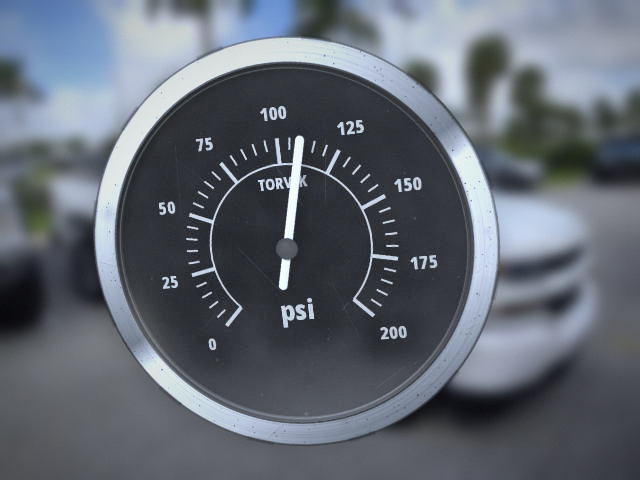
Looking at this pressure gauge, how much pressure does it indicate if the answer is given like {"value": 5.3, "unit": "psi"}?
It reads {"value": 110, "unit": "psi"}
